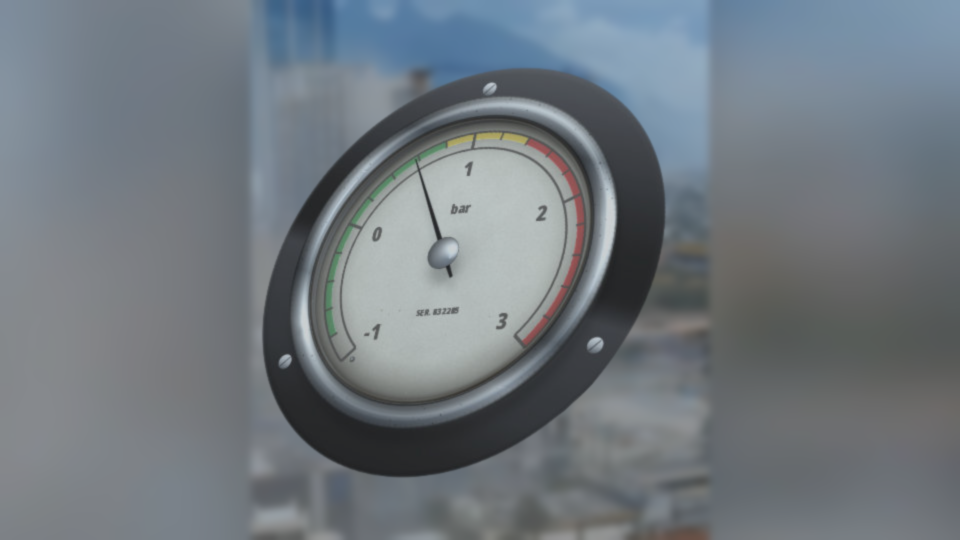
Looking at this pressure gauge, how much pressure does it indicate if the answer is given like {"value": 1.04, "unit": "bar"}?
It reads {"value": 0.6, "unit": "bar"}
